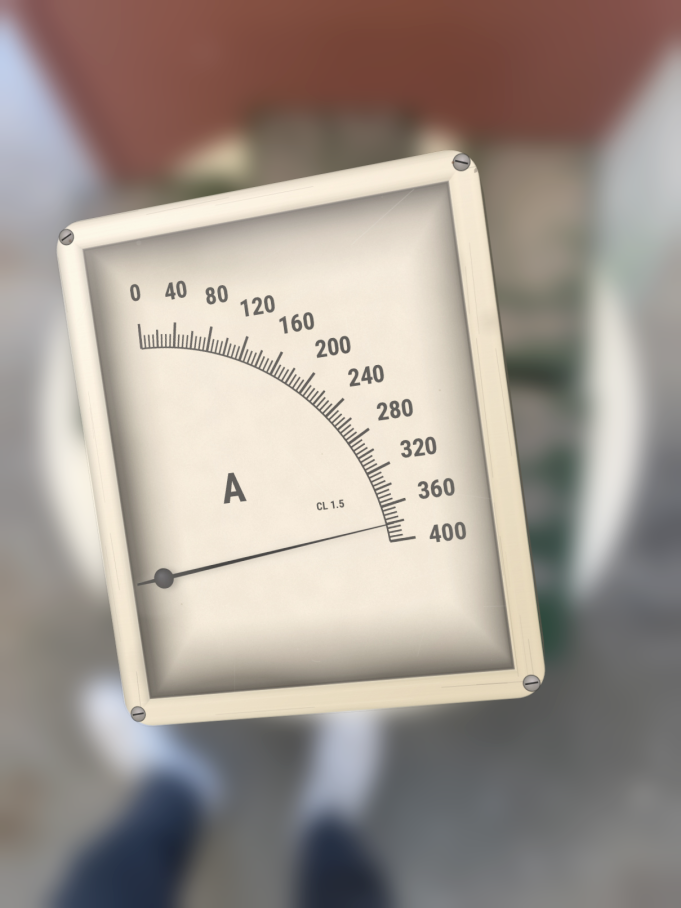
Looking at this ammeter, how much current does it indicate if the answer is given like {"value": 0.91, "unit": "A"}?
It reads {"value": 380, "unit": "A"}
